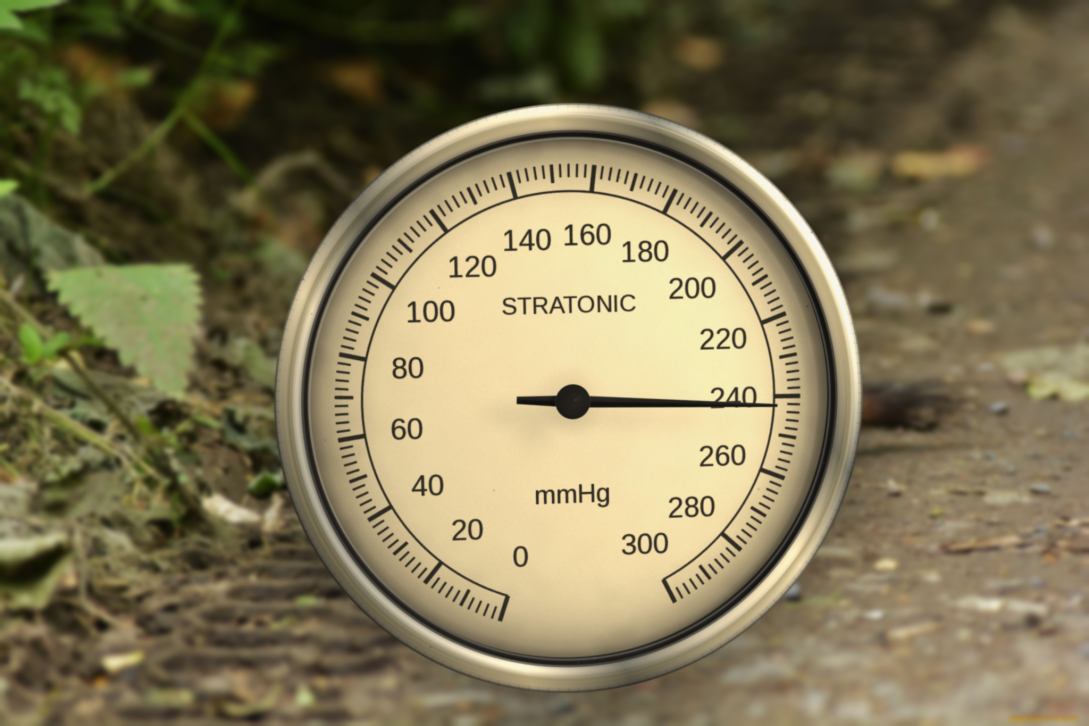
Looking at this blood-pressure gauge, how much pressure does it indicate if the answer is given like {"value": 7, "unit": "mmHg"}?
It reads {"value": 242, "unit": "mmHg"}
